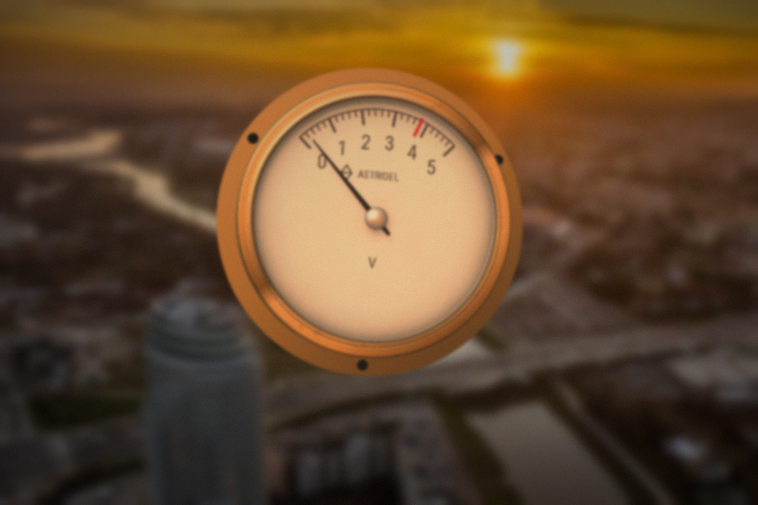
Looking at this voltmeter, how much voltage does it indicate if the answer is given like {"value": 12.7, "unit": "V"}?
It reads {"value": 0.2, "unit": "V"}
